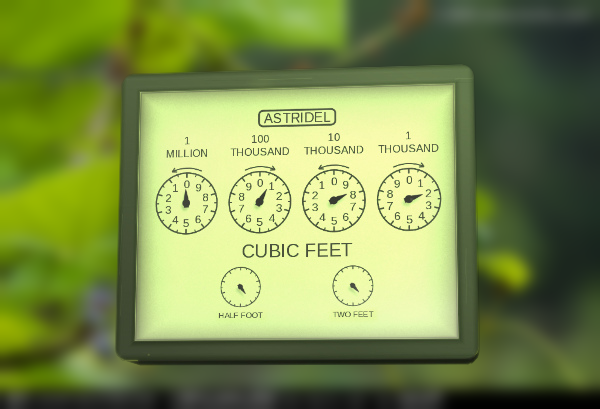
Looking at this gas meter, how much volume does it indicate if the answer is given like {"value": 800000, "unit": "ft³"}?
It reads {"value": 8200, "unit": "ft³"}
